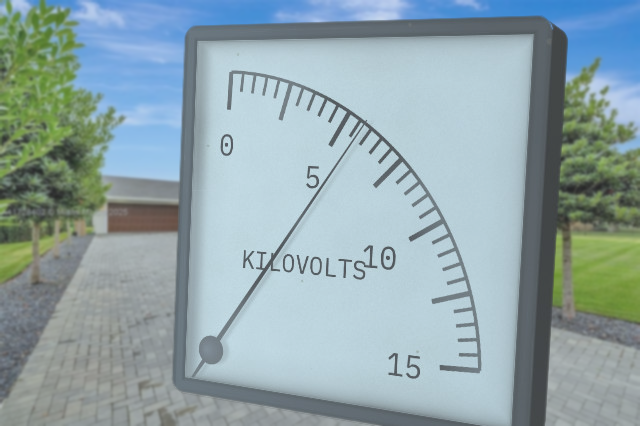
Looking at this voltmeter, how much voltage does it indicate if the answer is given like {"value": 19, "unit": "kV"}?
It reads {"value": 5.75, "unit": "kV"}
